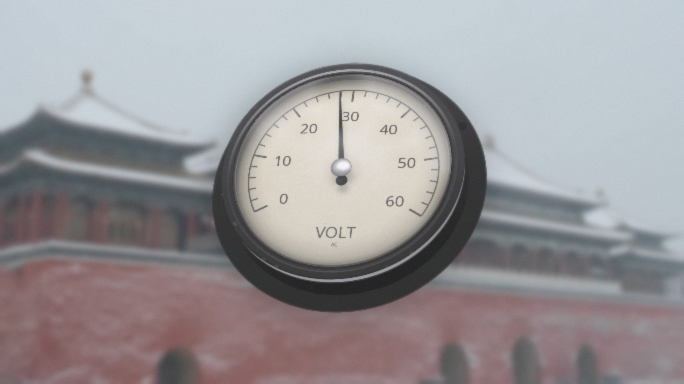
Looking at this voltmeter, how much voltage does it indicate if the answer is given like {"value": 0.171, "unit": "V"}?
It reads {"value": 28, "unit": "V"}
